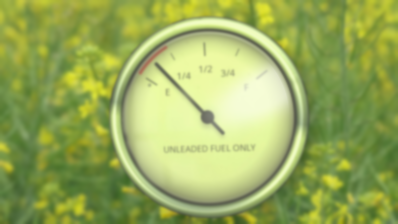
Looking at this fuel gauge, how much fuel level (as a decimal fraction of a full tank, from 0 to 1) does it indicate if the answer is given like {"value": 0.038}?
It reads {"value": 0.125}
